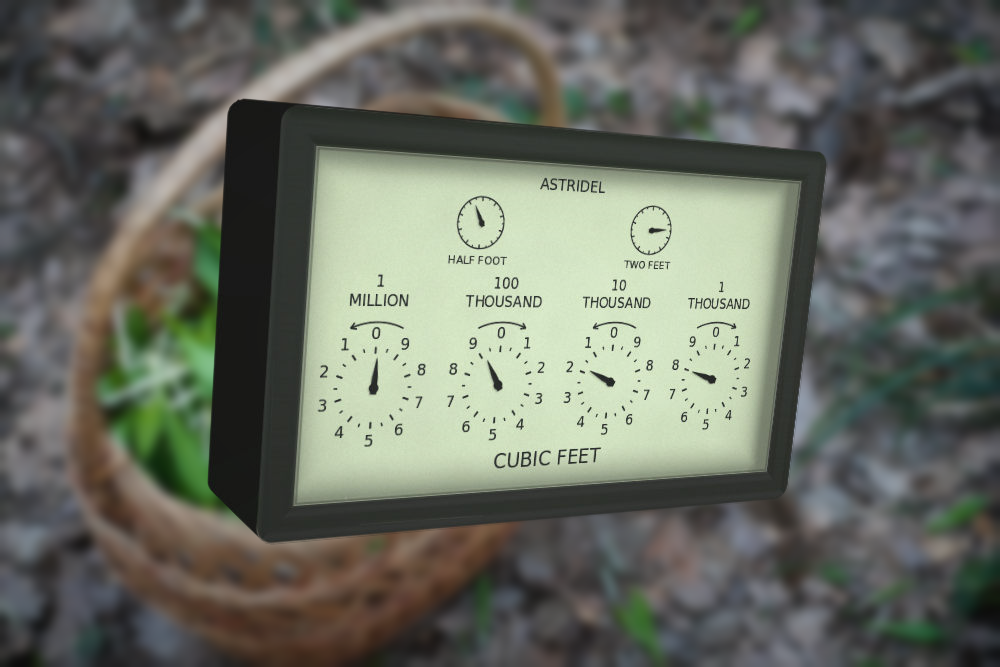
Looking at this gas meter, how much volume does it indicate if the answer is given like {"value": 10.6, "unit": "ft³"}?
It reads {"value": 991800, "unit": "ft³"}
